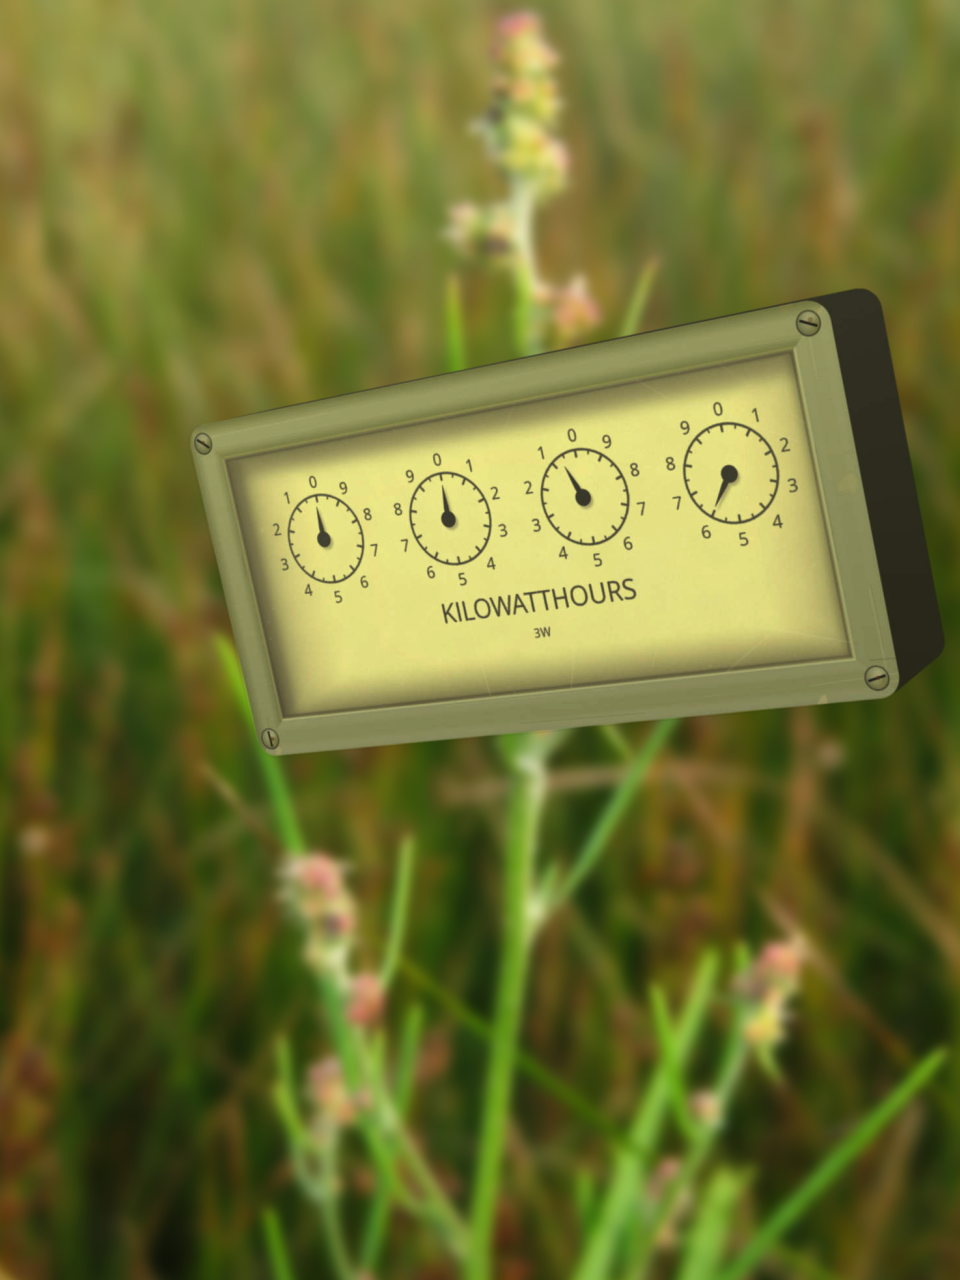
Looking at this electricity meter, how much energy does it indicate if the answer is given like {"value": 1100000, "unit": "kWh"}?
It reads {"value": 6, "unit": "kWh"}
